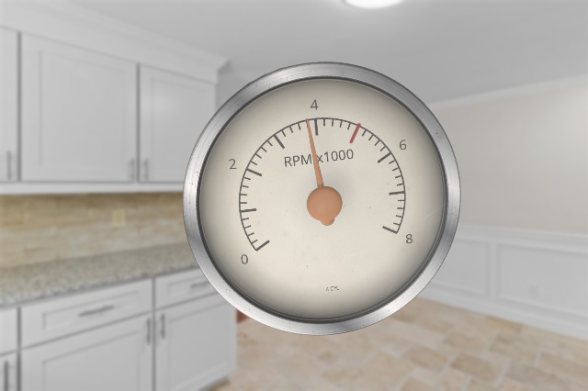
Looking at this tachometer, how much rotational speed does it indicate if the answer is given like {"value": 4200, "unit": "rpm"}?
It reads {"value": 3800, "unit": "rpm"}
